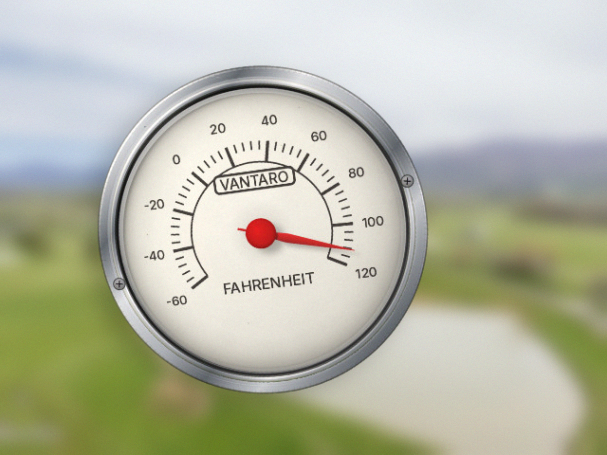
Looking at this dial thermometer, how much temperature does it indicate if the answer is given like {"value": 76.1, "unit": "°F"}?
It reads {"value": 112, "unit": "°F"}
